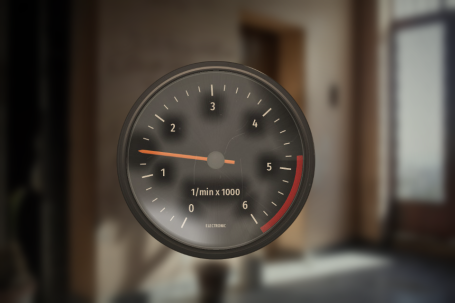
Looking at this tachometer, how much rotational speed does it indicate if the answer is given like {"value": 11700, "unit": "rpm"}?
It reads {"value": 1400, "unit": "rpm"}
